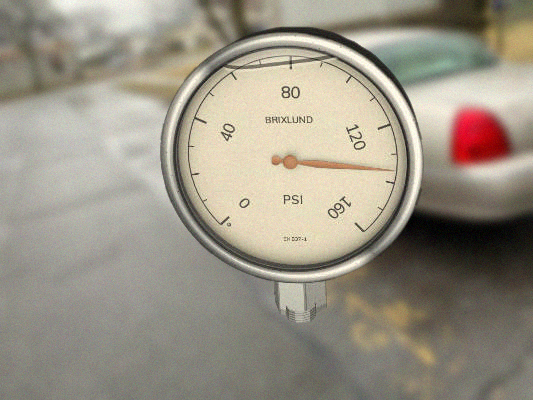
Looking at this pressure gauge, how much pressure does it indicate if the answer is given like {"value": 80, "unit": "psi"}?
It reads {"value": 135, "unit": "psi"}
